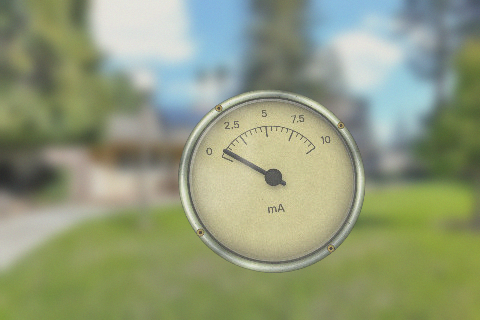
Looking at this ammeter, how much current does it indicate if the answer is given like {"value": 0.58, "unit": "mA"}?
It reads {"value": 0.5, "unit": "mA"}
